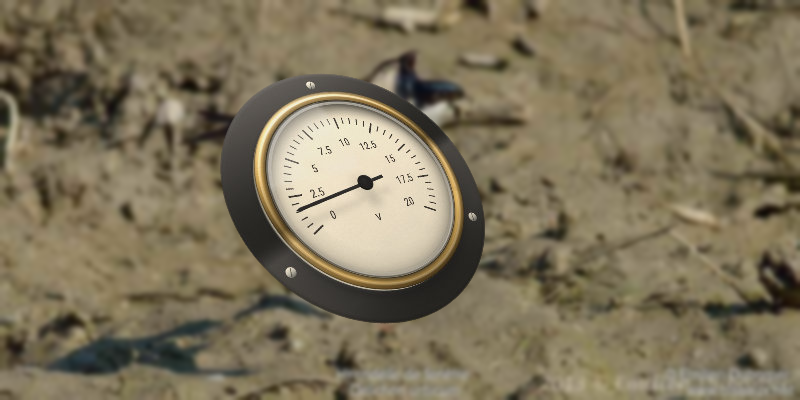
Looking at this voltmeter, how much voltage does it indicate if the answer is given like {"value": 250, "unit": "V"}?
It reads {"value": 1.5, "unit": "V"}
